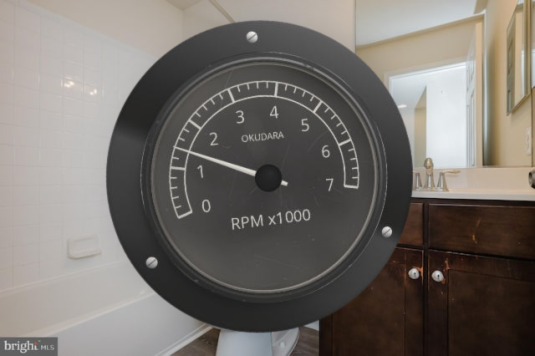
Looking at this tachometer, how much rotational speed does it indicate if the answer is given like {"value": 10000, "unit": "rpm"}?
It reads {"value": 1400, "unit": "rpm"}
